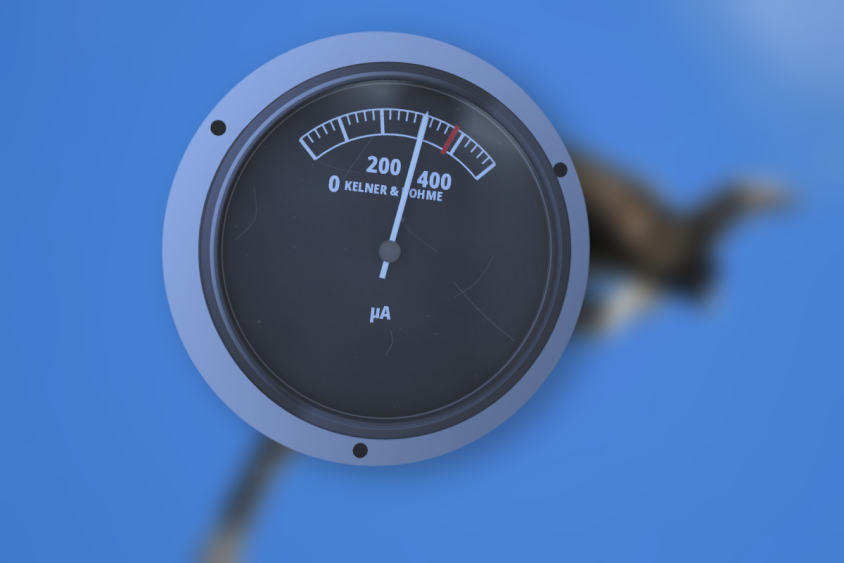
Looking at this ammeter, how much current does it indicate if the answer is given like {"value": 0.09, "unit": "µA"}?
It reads {"value": 300, "unit": "µA"}
